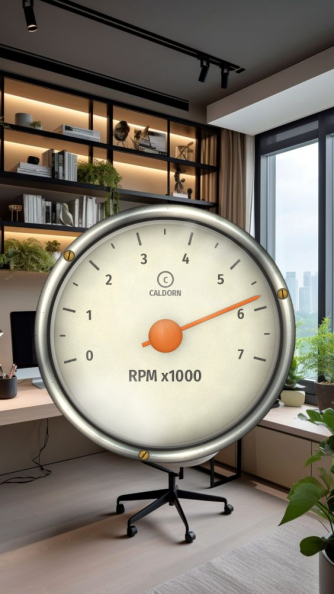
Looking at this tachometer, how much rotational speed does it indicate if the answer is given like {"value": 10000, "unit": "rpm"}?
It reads {"value": 5750, "unit": "rpm"}
